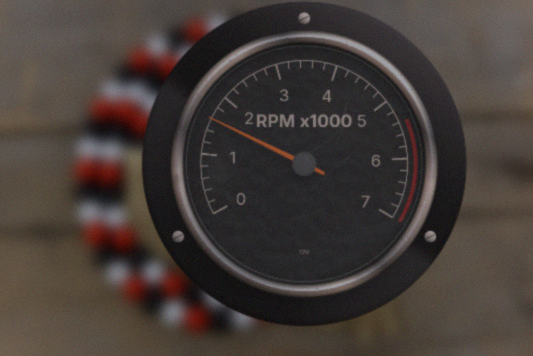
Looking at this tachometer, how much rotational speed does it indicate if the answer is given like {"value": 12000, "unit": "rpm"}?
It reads {"value": 1600, "unit": "rpm"}
